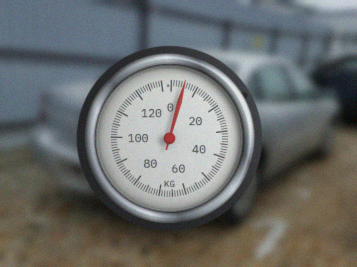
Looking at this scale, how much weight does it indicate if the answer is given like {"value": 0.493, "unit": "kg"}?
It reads {"value": 5, "unit": "kg"}
